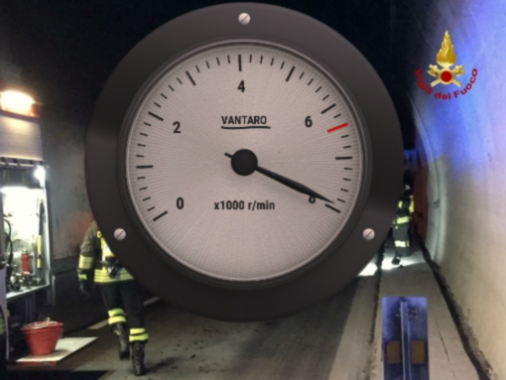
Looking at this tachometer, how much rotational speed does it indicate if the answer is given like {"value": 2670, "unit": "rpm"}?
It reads {"value": 7900, "unit": "rpm"}
